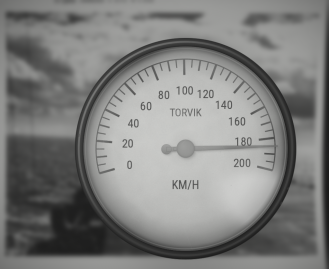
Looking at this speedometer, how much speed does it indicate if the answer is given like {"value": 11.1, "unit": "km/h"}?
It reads {"value": 185, "unit": "km/h"}
